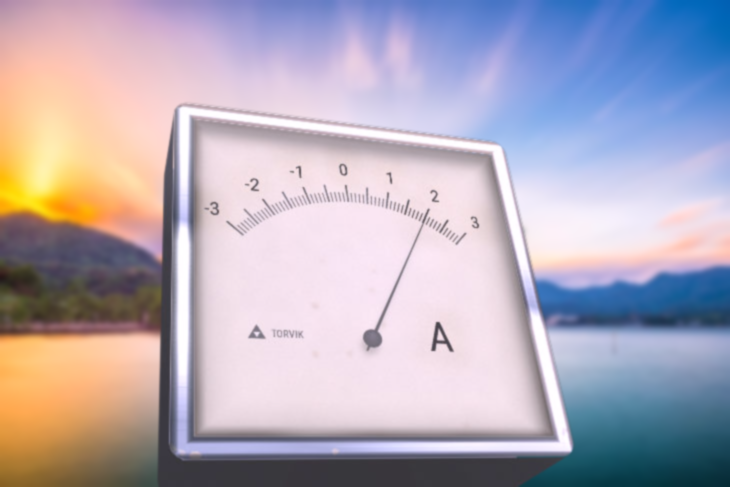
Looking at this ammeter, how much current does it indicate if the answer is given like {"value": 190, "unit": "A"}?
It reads {"value": 2, "unit": "A"}
